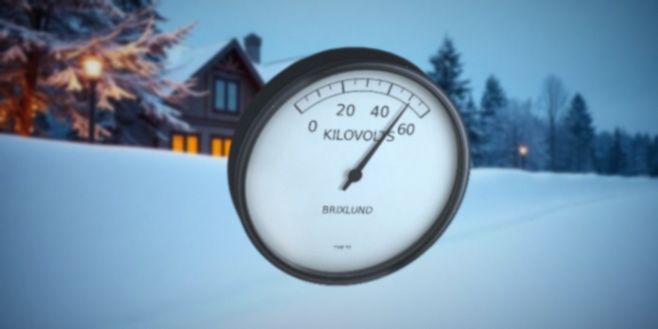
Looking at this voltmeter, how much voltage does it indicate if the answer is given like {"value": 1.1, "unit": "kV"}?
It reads {"value": 50, "unit": "kV"}
